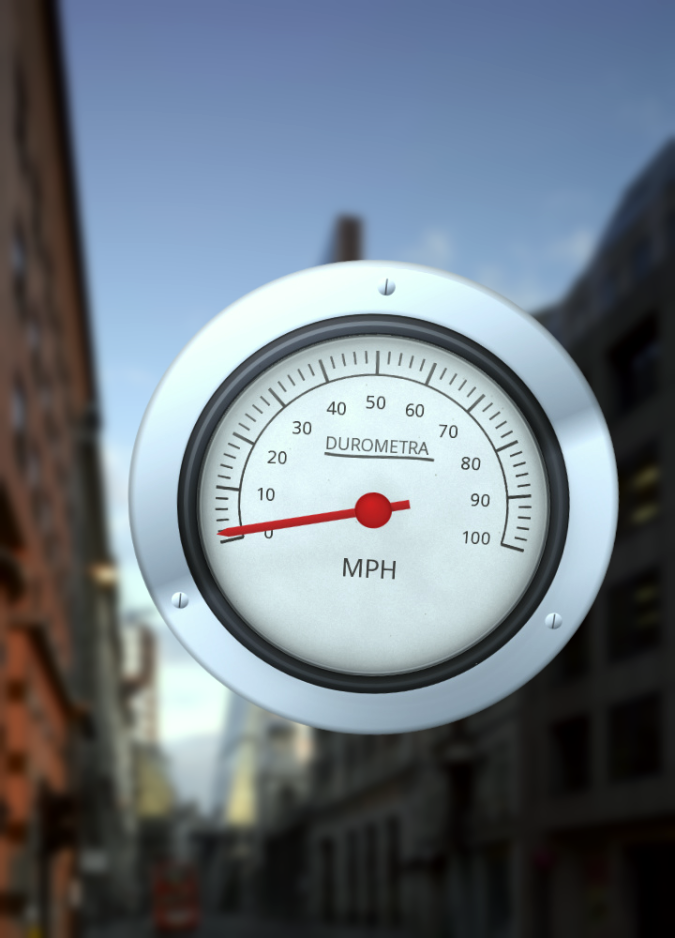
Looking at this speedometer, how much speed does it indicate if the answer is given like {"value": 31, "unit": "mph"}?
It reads {"value": 2, "unit": "mph"}
